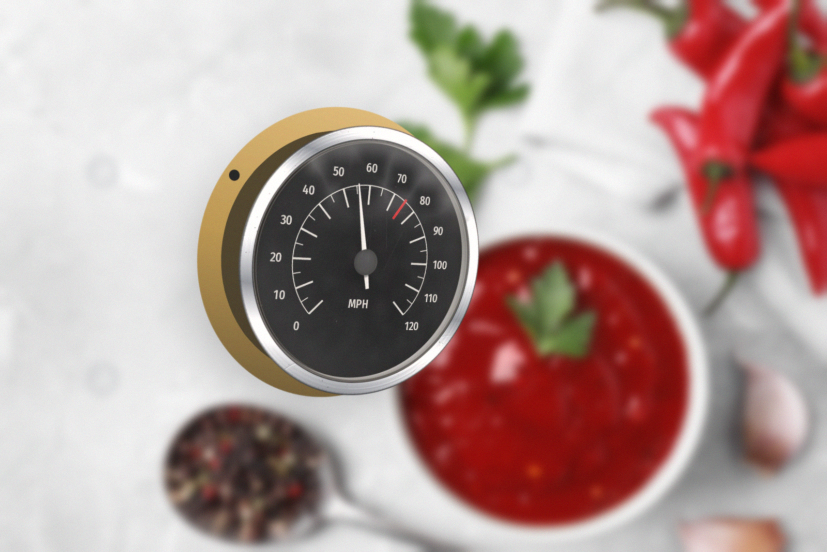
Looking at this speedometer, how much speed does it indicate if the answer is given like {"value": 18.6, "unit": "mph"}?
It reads {"value": 55, "unit": "mph"}
